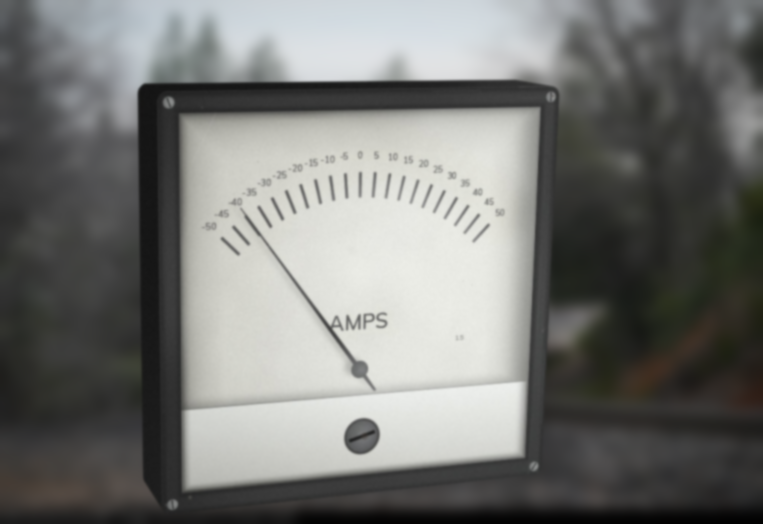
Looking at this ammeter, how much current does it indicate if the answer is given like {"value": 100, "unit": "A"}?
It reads {"value": -40, "unit": "A"}
